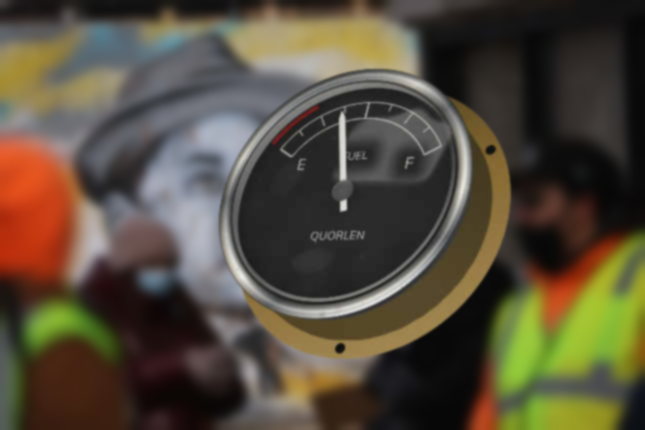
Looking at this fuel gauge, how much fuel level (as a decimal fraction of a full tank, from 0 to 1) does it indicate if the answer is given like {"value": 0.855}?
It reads {"value": 0.375}
